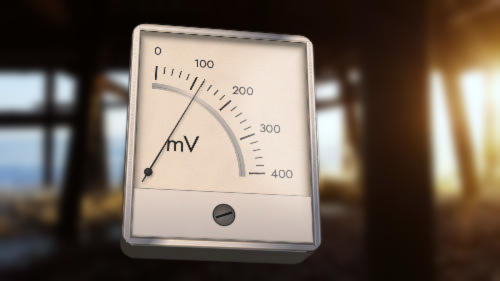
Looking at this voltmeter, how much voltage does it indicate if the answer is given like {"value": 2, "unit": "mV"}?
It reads {"value": 120, "unit": "mV"}
